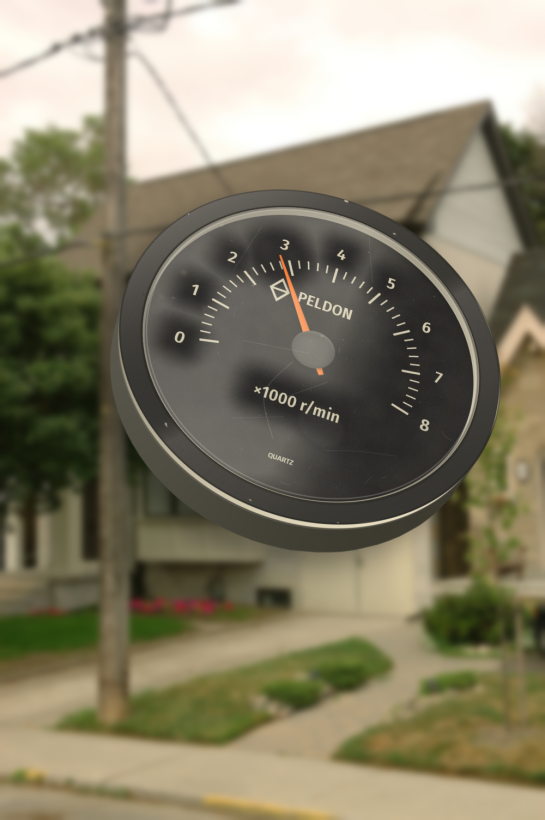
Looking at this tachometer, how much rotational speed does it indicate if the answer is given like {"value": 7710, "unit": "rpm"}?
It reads {"value": 2800, "unit": "rpm"}
